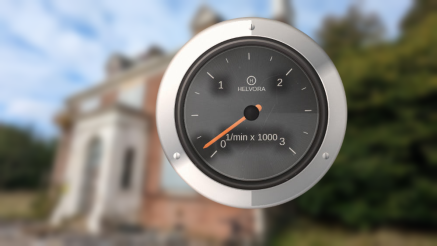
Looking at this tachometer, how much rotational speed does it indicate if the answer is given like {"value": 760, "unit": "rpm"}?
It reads {"value": 125, "unit": "rpm"}
